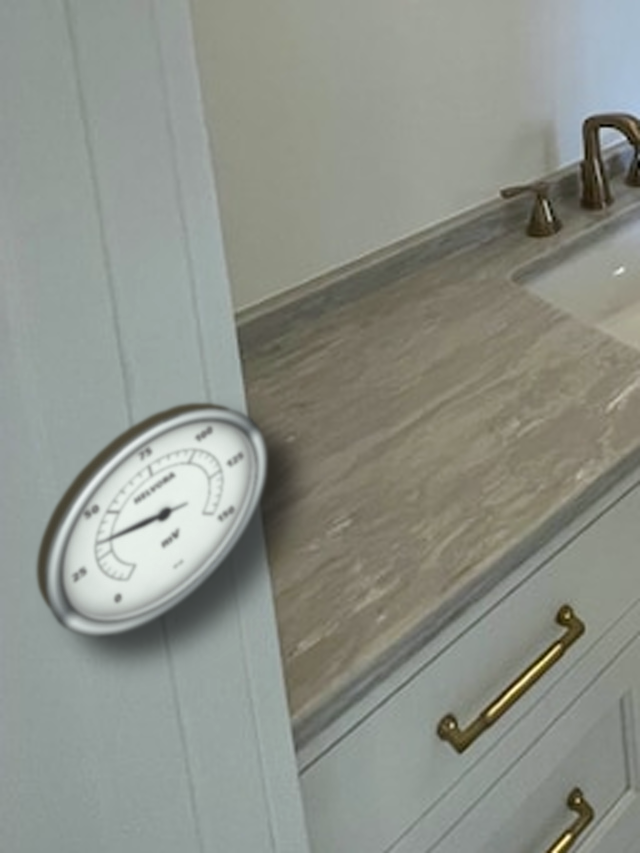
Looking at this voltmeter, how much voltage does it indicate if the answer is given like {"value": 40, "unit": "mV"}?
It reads {"value": 35, "unit": "mV"}
